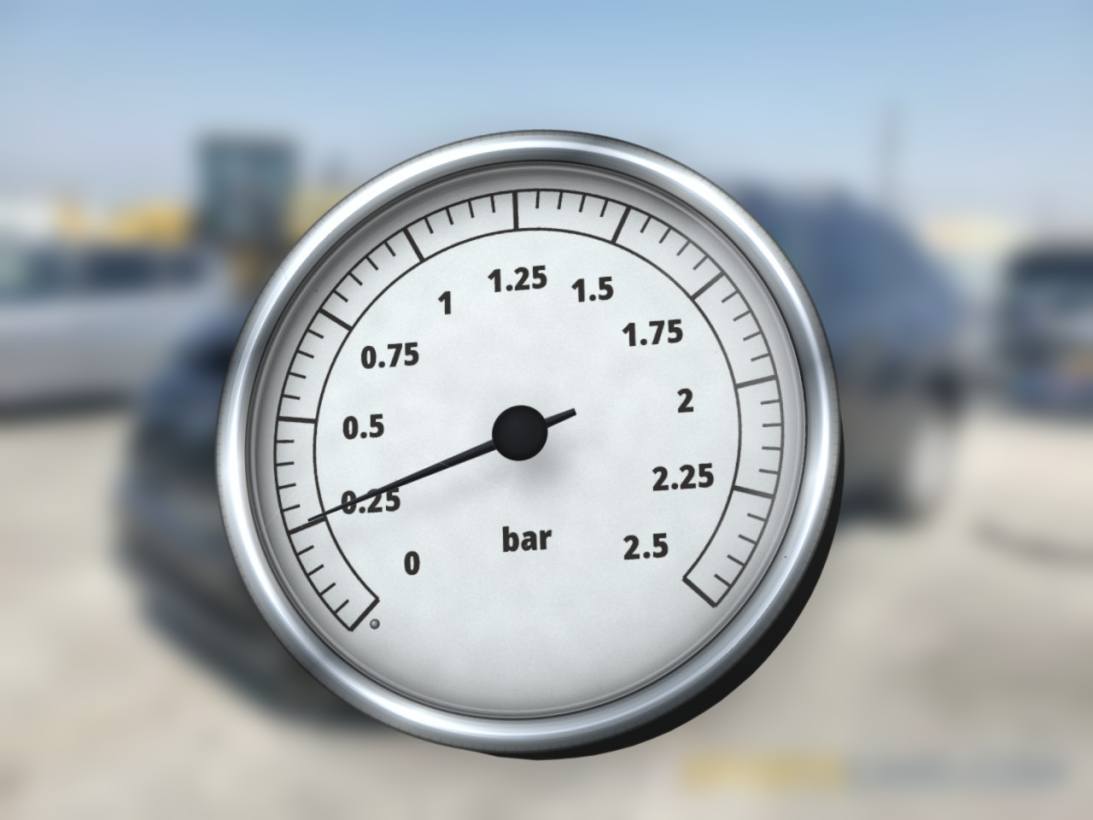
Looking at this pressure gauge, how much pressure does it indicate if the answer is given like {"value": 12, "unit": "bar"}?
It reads {"value": 0.25, "unit": "bar"}
